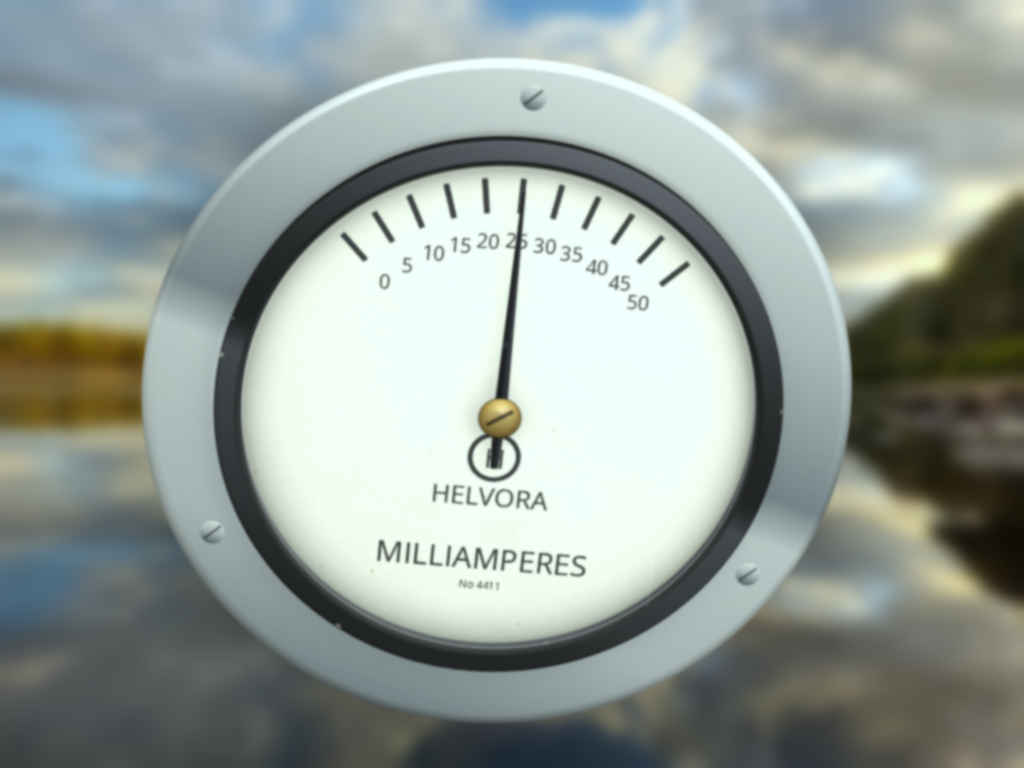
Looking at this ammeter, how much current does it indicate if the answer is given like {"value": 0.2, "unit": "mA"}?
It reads {"value": 25, "unit": "mA"}
